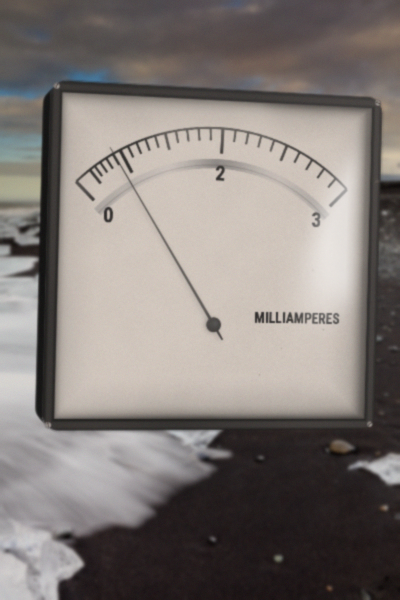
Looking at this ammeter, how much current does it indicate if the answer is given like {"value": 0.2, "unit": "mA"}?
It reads {"value": 0.9, "unit": "mA"}
